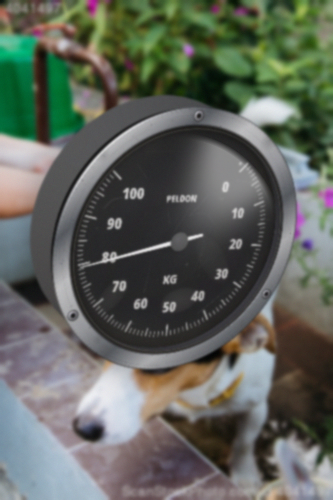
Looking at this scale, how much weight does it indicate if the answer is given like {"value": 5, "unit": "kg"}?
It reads {"value": 80, "unit": "kg"}
